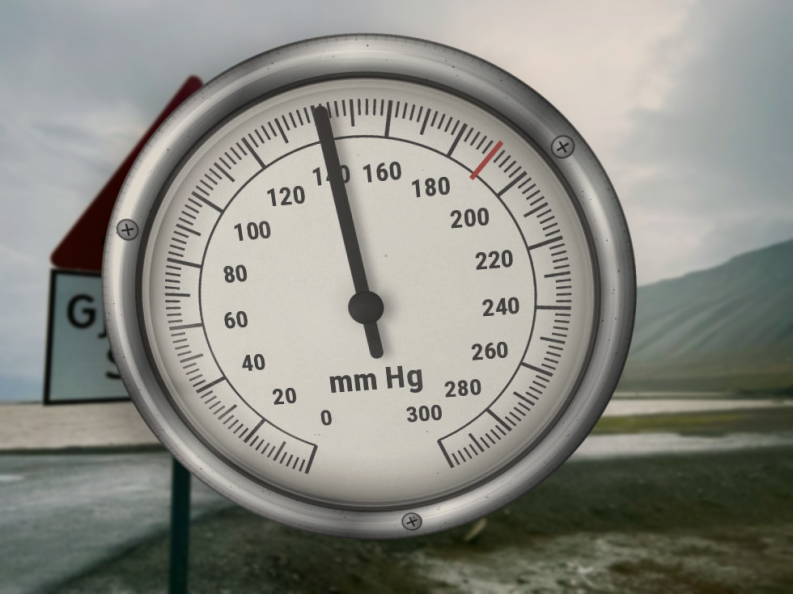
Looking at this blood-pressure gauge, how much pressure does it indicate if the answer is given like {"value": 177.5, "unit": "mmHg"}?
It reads {"value": 142, "unit": "mmHg"}
